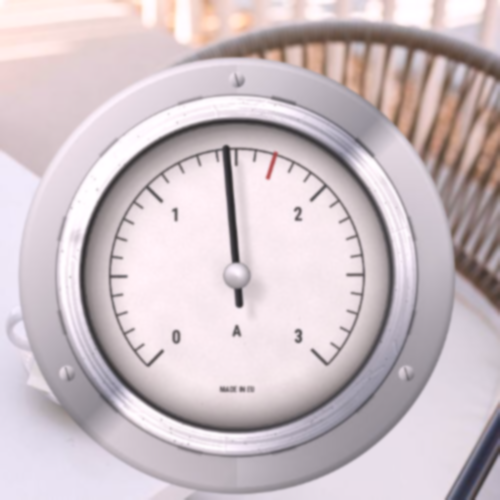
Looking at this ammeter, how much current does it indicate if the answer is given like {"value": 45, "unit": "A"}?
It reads {"value": 1.45, "unit": "A"}
